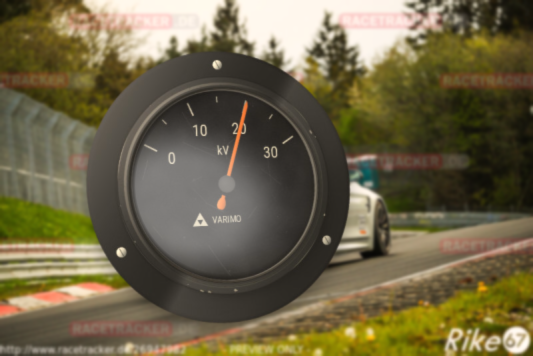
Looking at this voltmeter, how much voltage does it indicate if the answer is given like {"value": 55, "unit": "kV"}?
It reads {"value": 20, "unit": "kV"}
